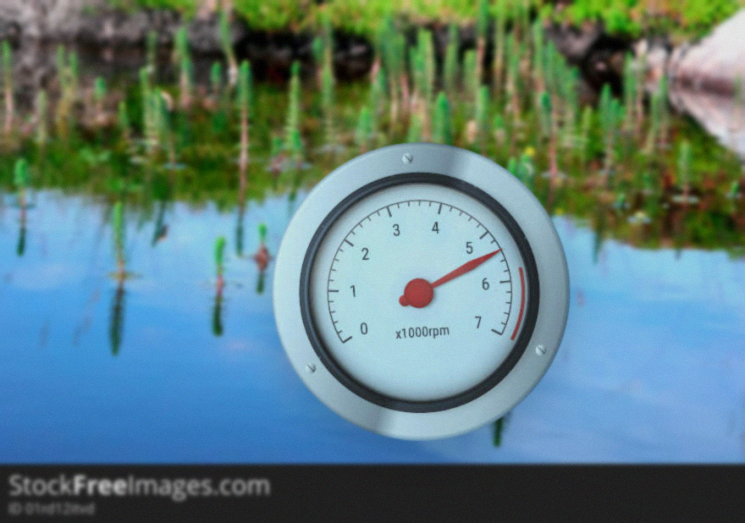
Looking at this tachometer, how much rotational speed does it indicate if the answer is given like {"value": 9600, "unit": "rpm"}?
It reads {"value": 5400, "unit": "rpm"}
